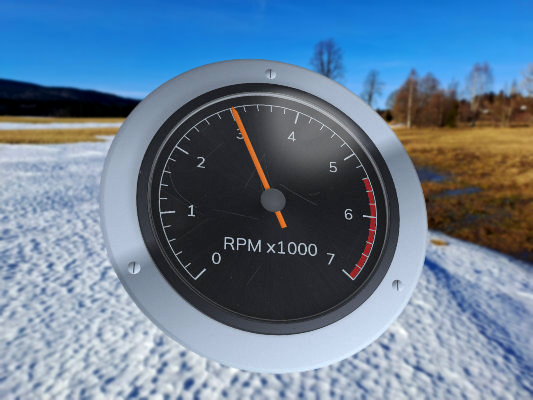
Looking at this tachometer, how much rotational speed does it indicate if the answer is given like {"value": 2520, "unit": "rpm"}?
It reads {"value": 3000, "unit": "rpm"}
